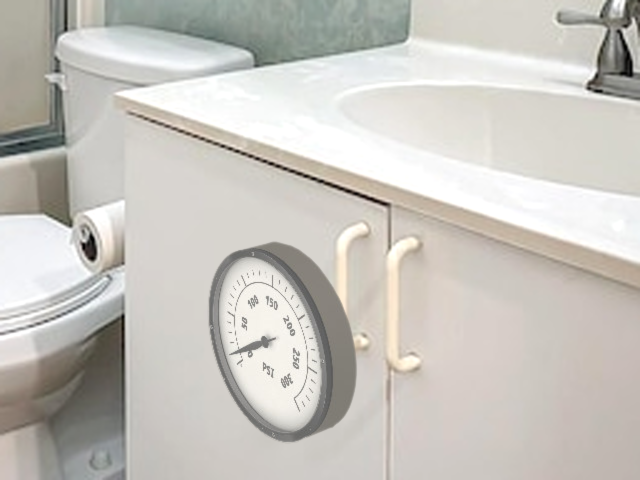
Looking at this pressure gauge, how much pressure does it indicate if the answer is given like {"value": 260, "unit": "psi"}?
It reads {"value": 10, "unit": "psi"}
